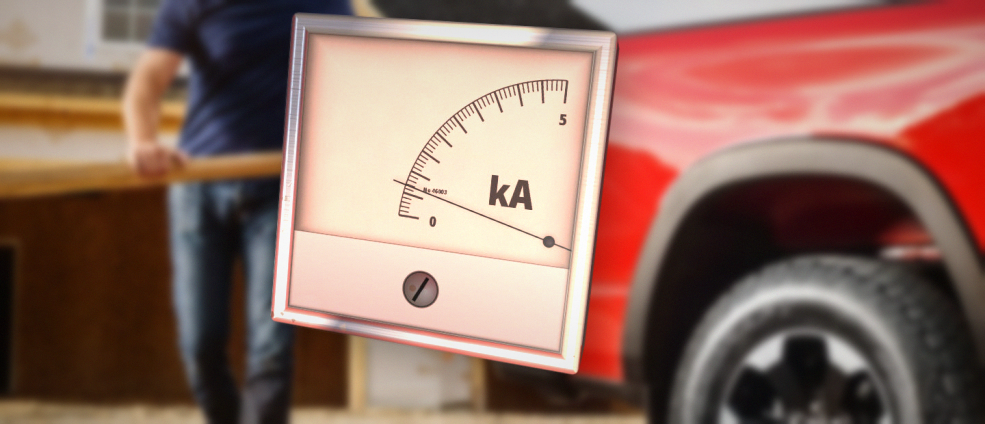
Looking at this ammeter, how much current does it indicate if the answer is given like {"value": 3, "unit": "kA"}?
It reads {"value": 0.7, "unit": "kA"}
